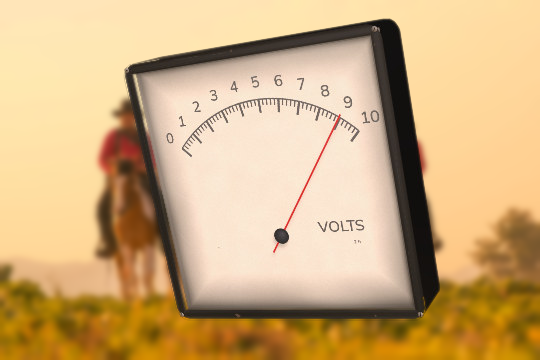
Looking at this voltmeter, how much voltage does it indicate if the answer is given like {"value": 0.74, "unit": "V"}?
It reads {"value": 9, "unit": "V"}
